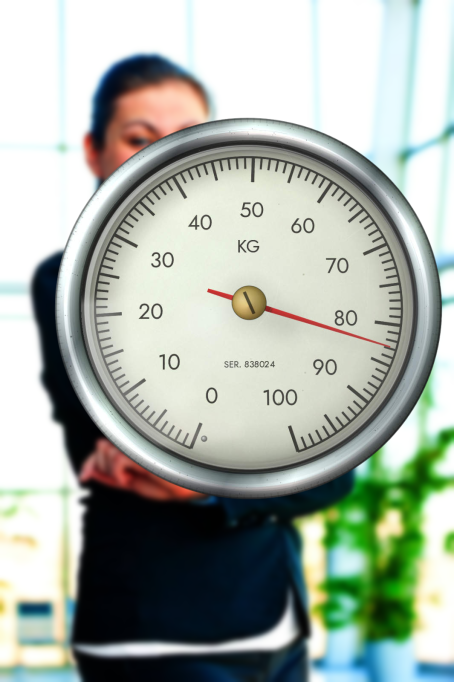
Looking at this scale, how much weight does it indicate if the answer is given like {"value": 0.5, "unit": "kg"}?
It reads {"value": 83, "unit": "kg"}
